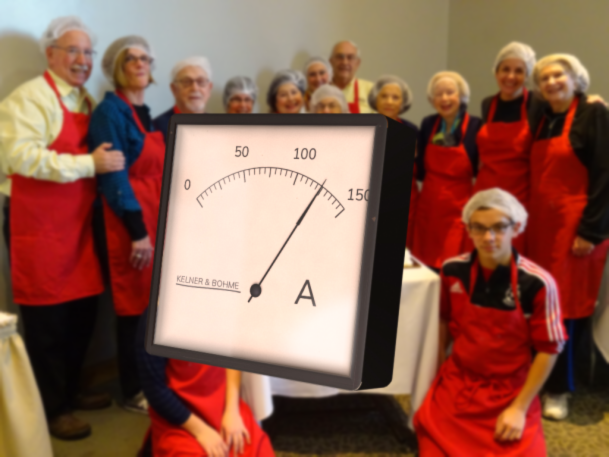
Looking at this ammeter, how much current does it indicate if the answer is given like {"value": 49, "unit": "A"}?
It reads {"value": 125, "unit": "A"}
